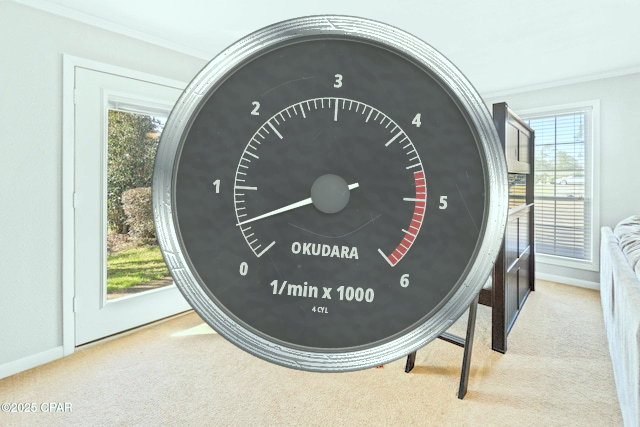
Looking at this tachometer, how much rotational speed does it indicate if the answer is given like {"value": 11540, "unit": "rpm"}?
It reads {"value": 500, "unit": "rpm"}
